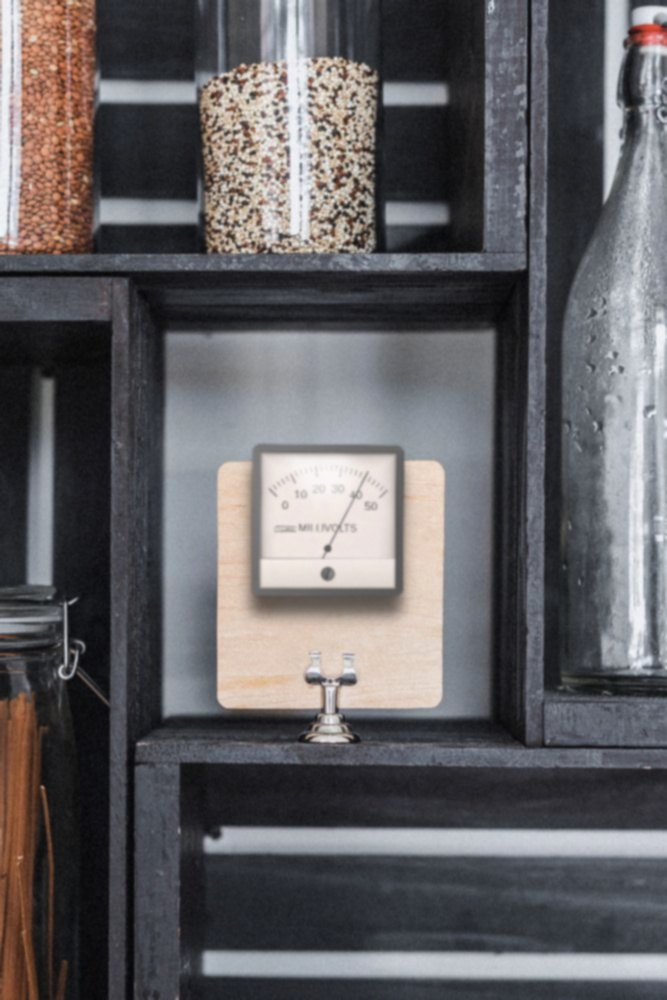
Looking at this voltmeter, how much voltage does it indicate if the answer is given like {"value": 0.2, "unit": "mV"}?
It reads {"value": 40, "unit": "mV"}
